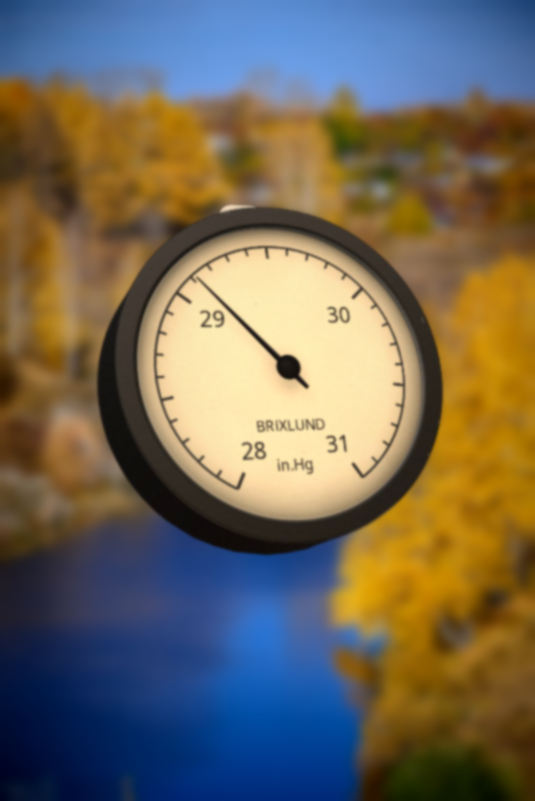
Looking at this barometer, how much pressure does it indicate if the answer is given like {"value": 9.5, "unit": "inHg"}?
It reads {"value": 29.1, "unit": "inHg"}
